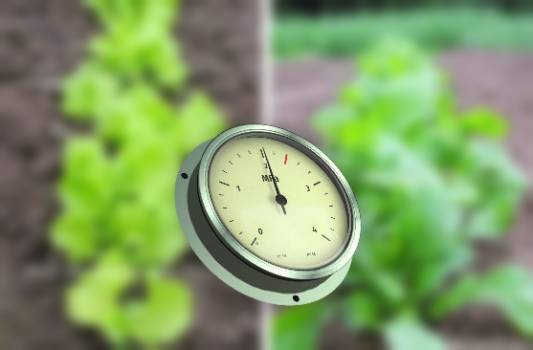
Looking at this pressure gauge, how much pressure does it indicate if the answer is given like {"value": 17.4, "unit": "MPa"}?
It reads {"value": 2, "unit": "MPa"}
